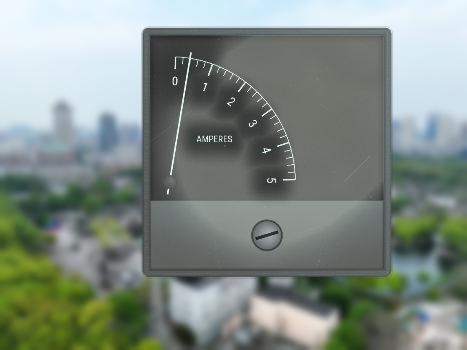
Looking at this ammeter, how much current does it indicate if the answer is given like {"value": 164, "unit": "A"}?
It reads {"value": 0.4, "unit": "A"}
